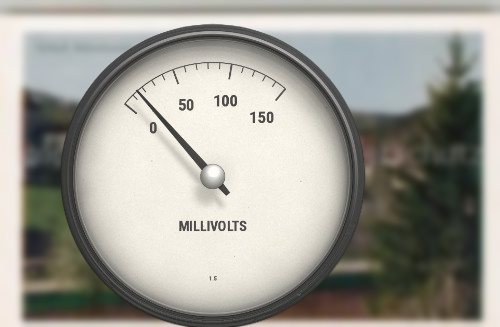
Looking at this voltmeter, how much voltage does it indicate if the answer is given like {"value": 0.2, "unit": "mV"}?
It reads {"value": 15, "unit": "mV"}
